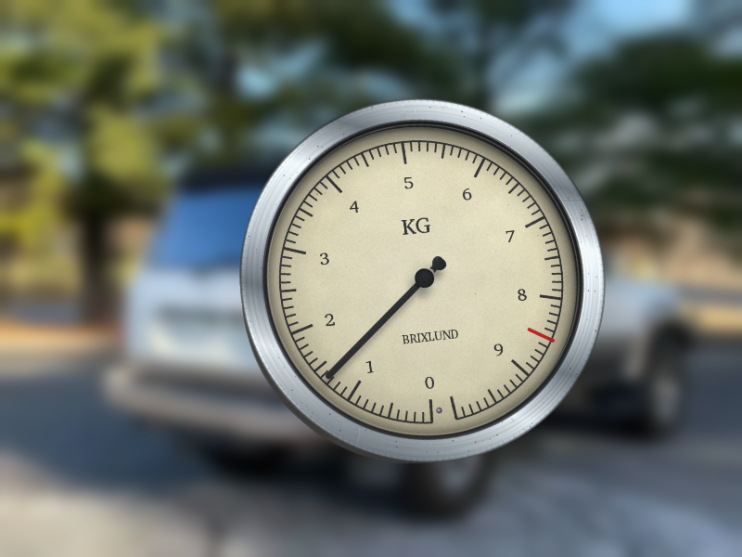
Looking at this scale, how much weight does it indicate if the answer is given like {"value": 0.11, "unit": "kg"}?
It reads {"value": 1.35, "unit": "kg"}
